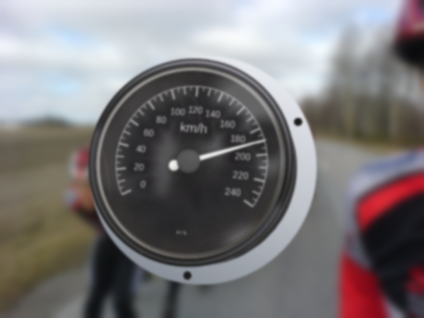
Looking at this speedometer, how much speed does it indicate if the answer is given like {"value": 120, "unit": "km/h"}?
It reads {"value": 190, "unit": "km/h"}
